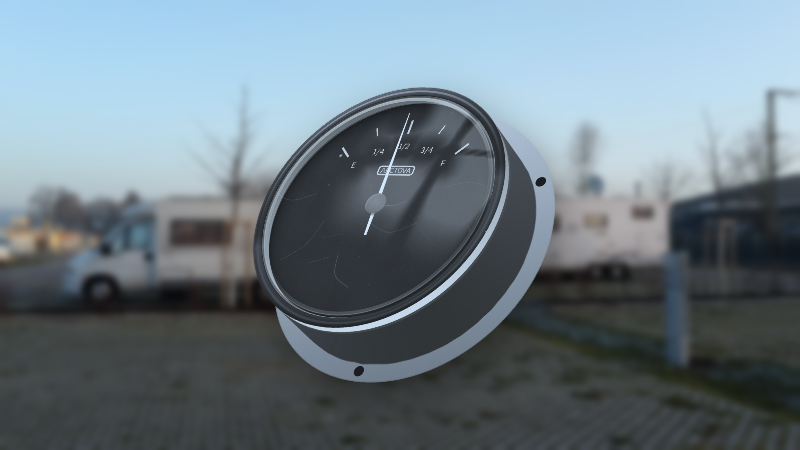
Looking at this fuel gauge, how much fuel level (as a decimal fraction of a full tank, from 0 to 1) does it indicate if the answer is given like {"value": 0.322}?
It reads {"value": 0.5}
